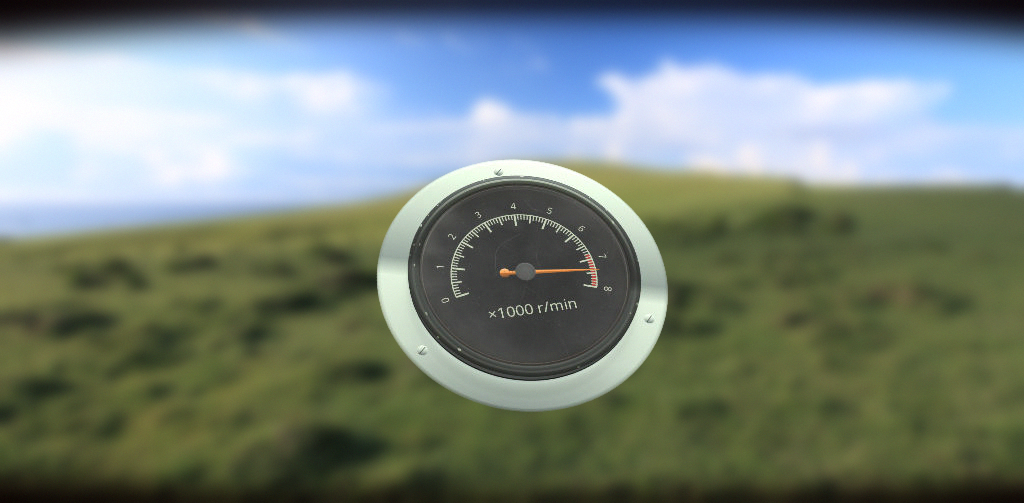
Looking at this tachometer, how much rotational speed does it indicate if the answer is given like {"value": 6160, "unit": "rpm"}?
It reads {"value": 7500, "unit": "rpm"}
